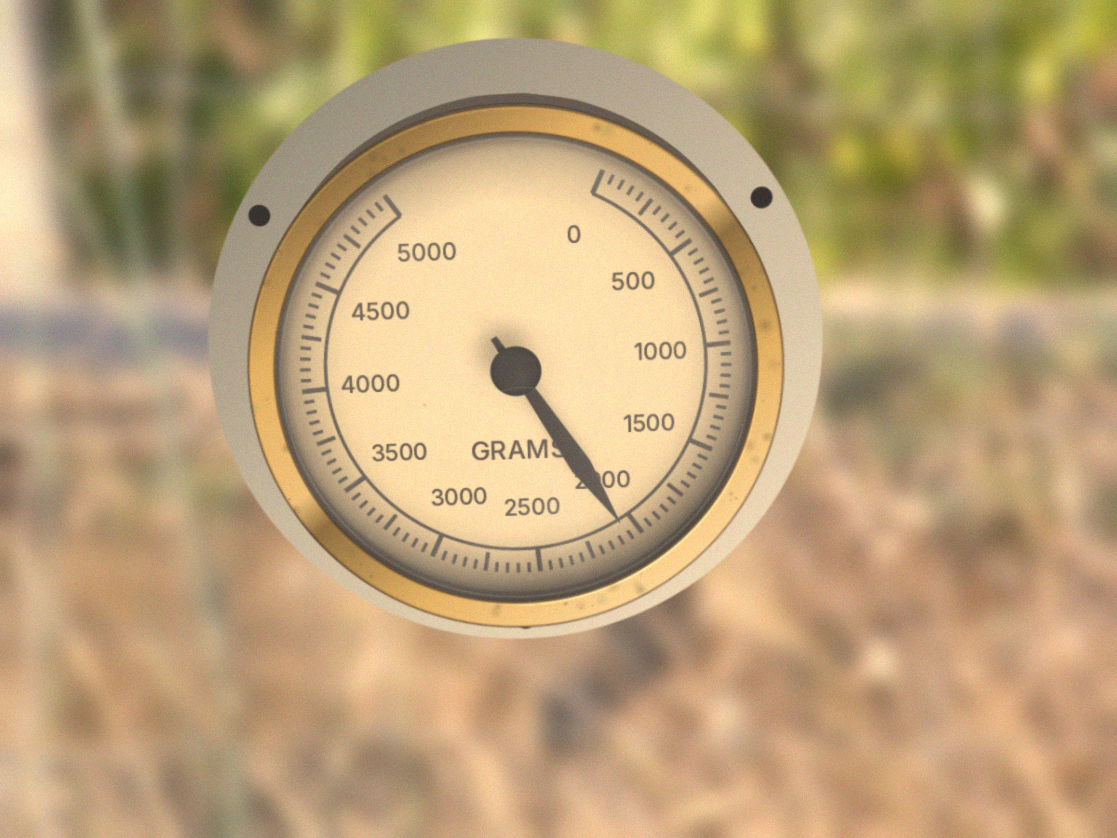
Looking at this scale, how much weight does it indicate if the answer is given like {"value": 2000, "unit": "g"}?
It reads {"value": 2050, "unit": "g"}
